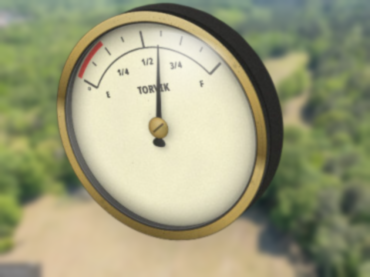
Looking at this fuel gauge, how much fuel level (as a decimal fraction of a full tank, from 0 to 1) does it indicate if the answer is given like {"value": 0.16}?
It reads {"value": 0.625}
